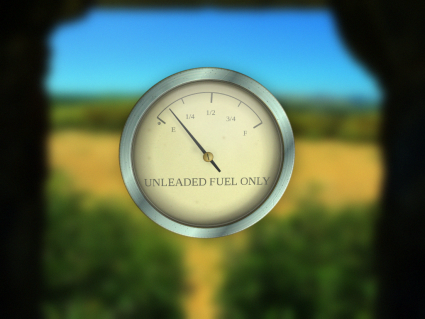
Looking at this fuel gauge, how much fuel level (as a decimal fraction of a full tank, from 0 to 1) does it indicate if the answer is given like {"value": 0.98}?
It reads {"value": 0.125}
